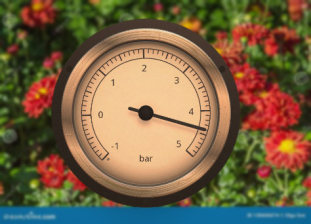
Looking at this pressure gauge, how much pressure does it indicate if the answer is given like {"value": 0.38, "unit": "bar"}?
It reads {"value": 4.4, "unit": "bar"}
